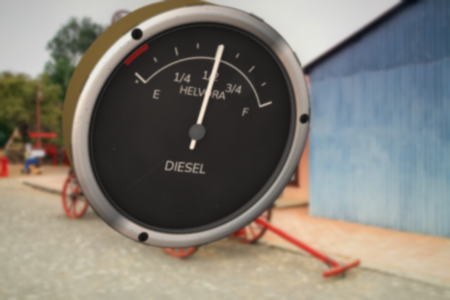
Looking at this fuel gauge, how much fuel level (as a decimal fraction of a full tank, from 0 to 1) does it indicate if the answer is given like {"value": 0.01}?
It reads {"value": 0.5}
